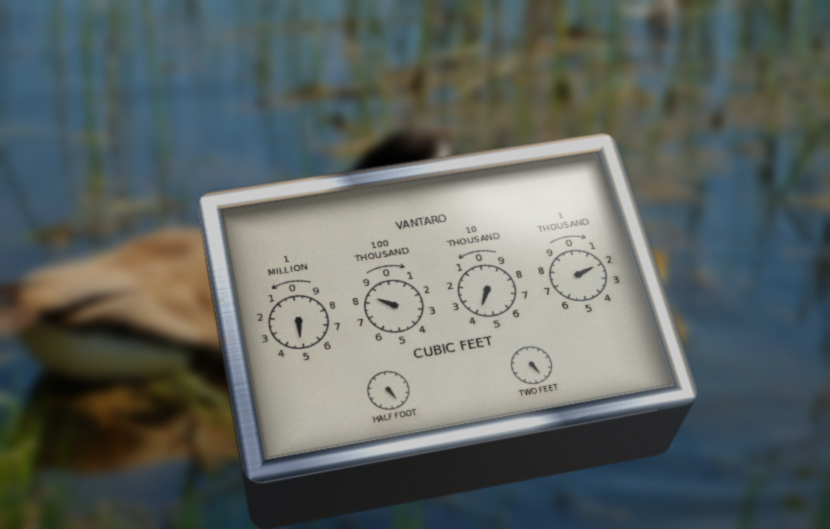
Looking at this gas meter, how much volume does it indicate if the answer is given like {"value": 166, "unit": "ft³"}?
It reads {"value": 484200, "unit": "ft³"}
